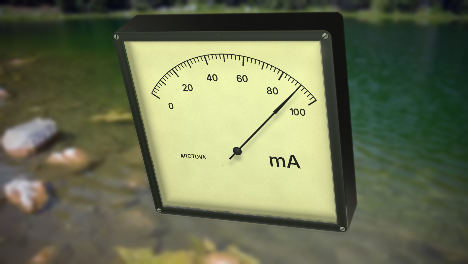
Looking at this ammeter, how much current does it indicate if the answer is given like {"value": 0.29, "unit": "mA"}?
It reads {"value": 90, "unit": "mA"}
